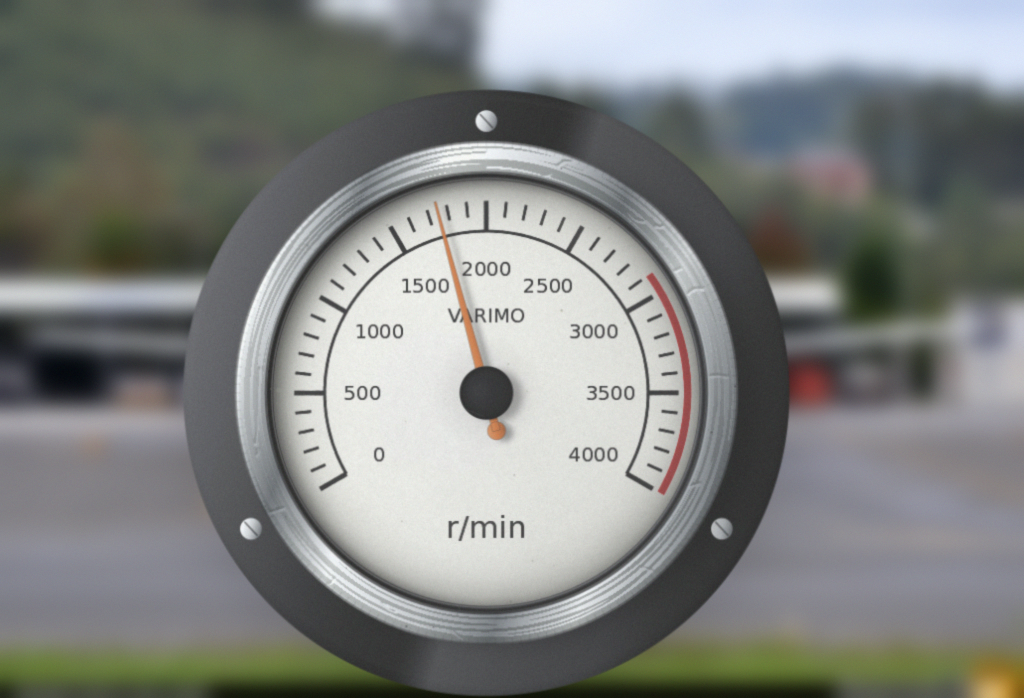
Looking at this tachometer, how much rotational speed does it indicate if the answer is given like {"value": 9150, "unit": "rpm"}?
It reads {"value": 1750, "unit": "rpm"}
